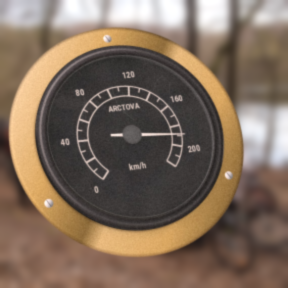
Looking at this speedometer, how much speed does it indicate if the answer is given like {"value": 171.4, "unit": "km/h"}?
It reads {"value": 190, "unit": "km/h"}
